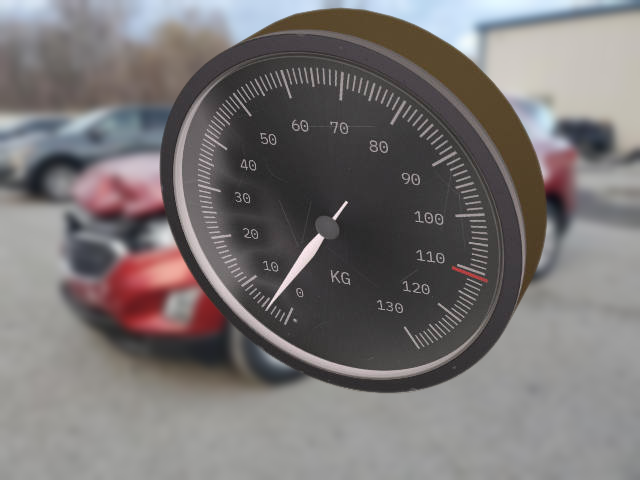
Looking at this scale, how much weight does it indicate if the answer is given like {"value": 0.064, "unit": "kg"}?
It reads {"value": 4, "unit": "kg"}
